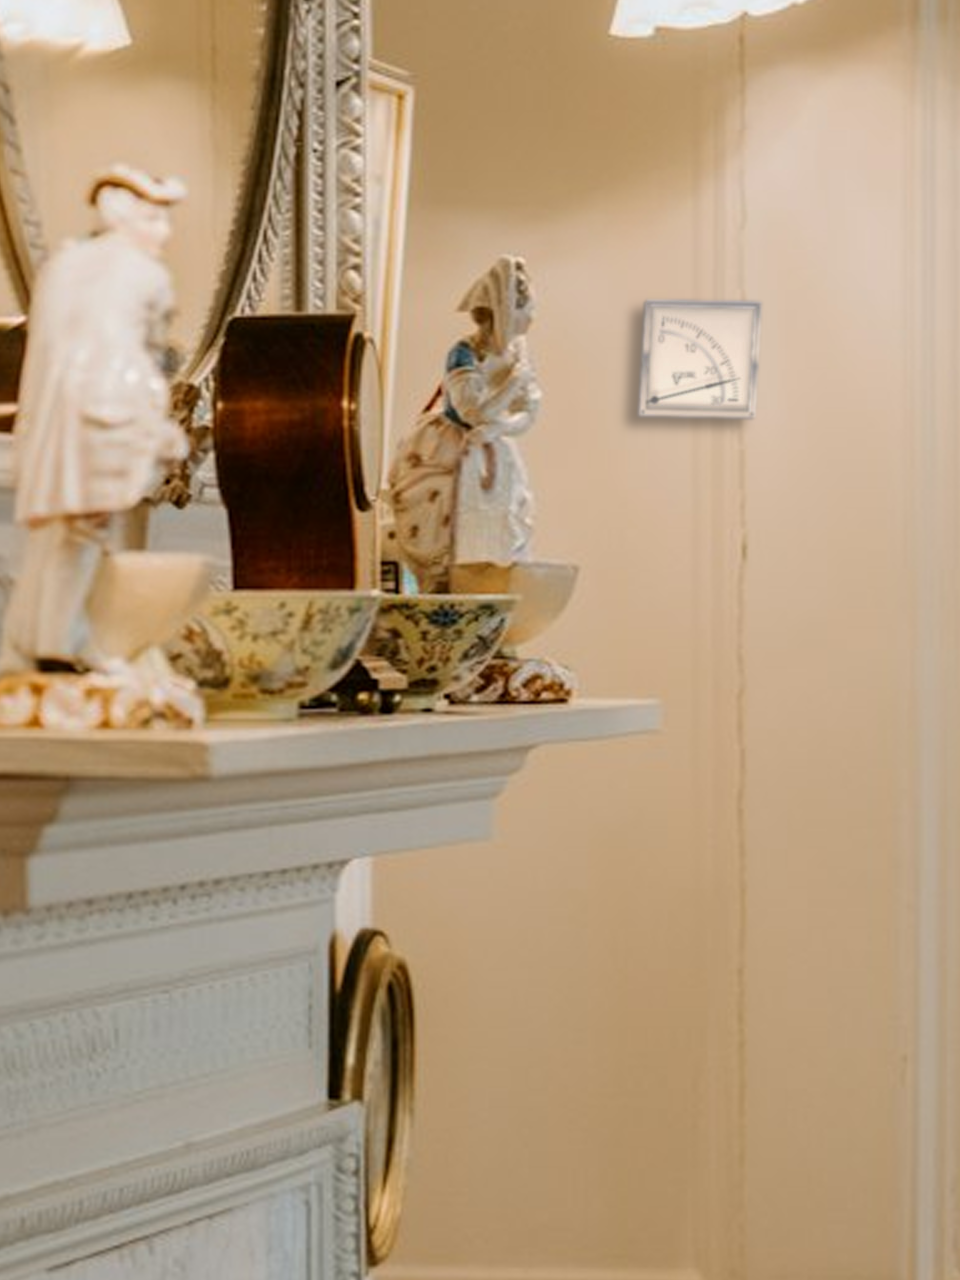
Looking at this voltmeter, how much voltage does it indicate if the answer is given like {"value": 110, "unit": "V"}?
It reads {"value": 25, "unit": "V"}
